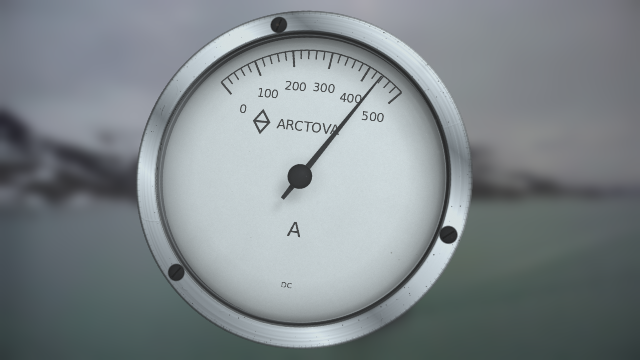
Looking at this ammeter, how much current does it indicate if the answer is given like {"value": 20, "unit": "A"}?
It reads {"value": 440, "unit": "A"}
